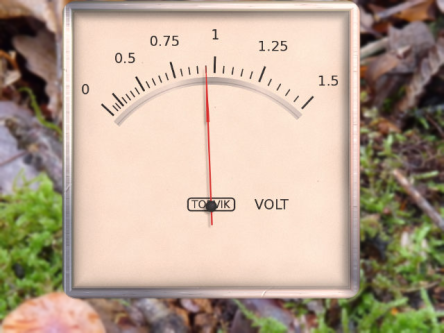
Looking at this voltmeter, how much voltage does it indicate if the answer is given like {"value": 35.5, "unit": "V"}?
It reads {"value": 0.95, "unit": "V"}
